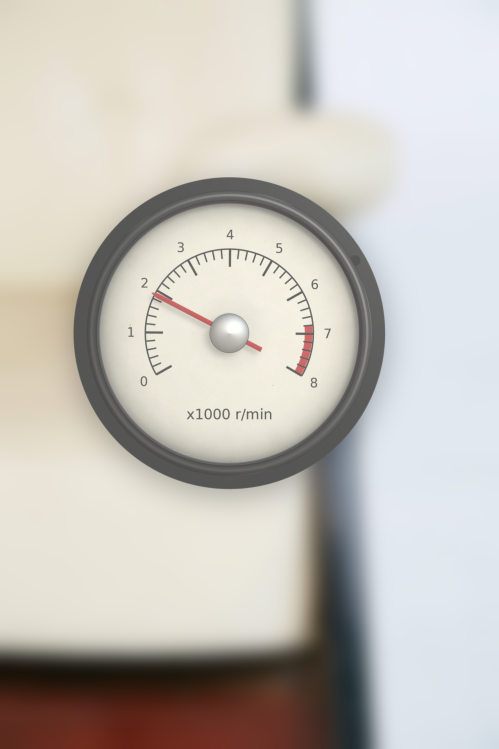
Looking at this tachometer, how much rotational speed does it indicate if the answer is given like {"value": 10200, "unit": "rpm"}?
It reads {"value": 1900, "unit": "rpm"}
